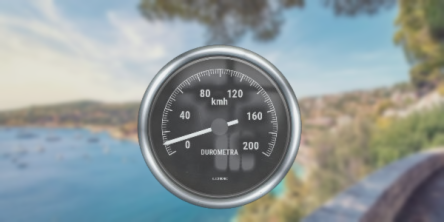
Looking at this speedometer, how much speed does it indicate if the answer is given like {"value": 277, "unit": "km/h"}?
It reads {"value": 10, "unit": "km/h"}
